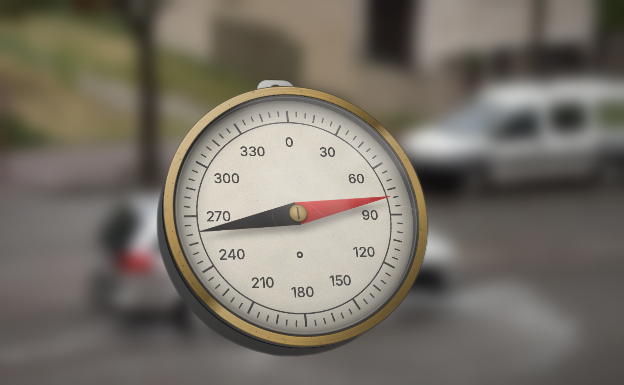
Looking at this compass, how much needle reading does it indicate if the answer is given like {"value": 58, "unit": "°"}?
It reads {"value": 80, "unit": "°"}
